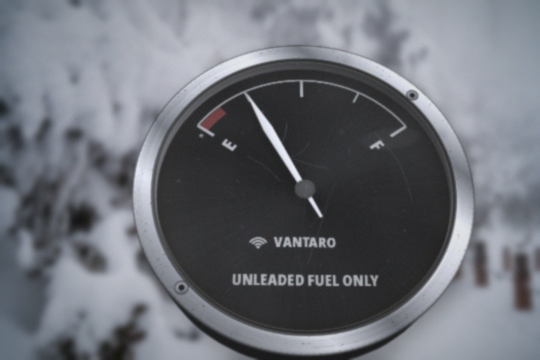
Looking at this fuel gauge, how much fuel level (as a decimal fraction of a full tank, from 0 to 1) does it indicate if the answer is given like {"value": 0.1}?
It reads {"value": 0.25}
